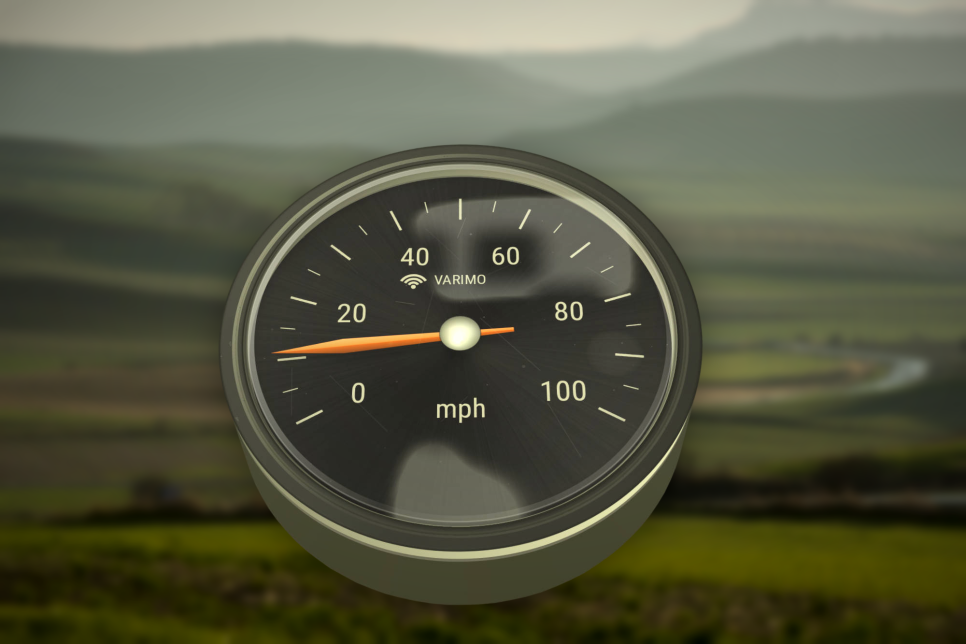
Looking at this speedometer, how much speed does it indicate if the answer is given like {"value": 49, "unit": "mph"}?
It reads {"value": 10, "unit": "mph"}
